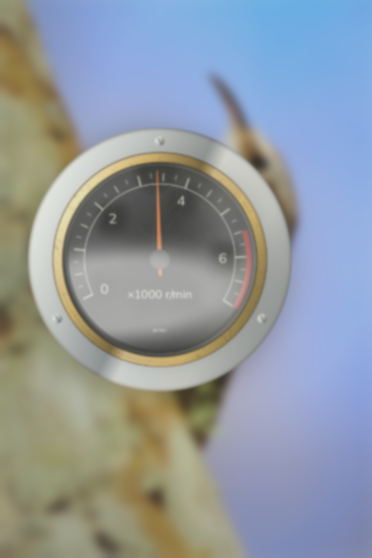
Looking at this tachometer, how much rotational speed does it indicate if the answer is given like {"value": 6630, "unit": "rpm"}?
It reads {"value": 3375, "unit": "rpm"}
